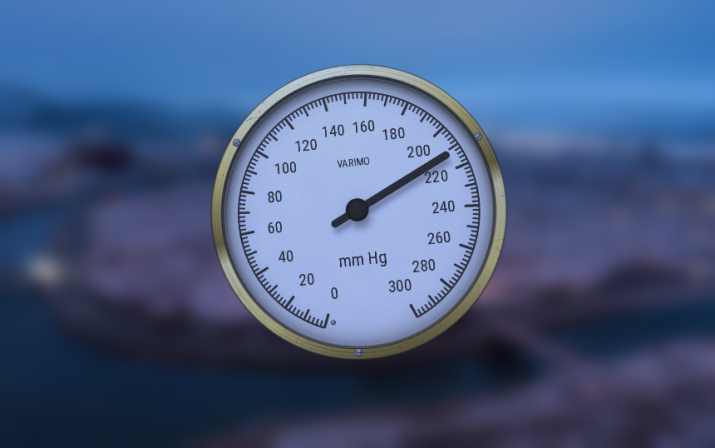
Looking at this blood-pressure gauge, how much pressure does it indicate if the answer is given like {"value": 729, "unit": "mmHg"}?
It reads {"value": 212, "unit": "mmHg"}
